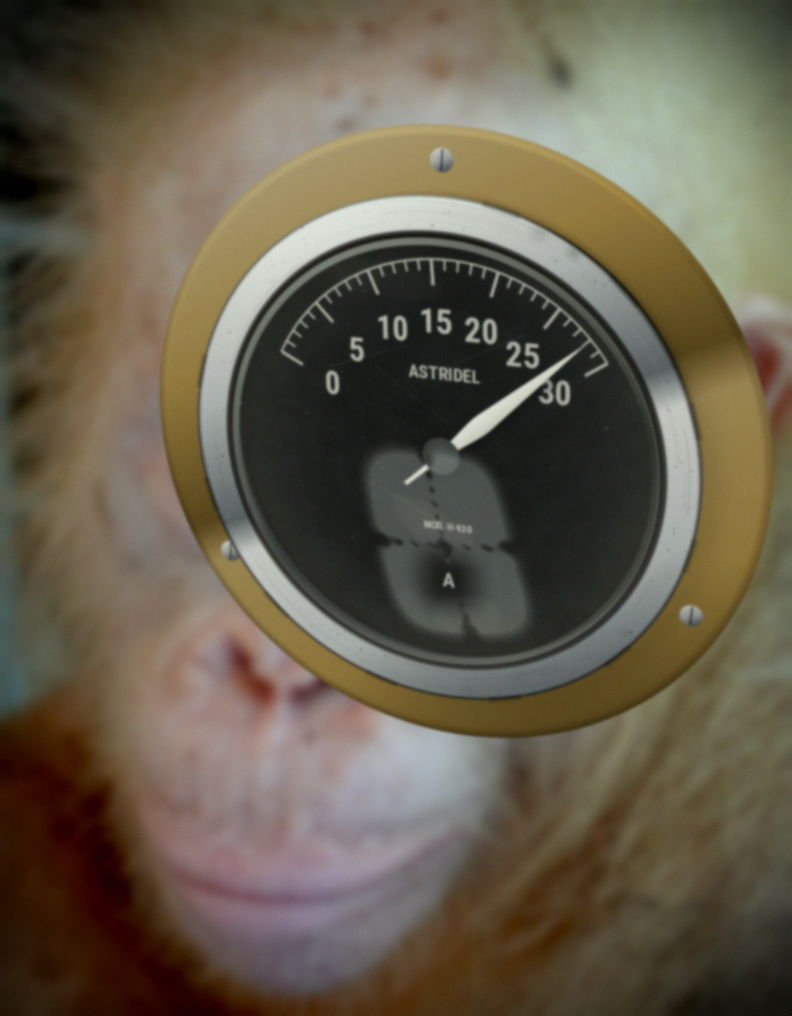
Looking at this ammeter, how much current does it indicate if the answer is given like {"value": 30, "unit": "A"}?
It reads {"value": 28, "unit": "A"}
